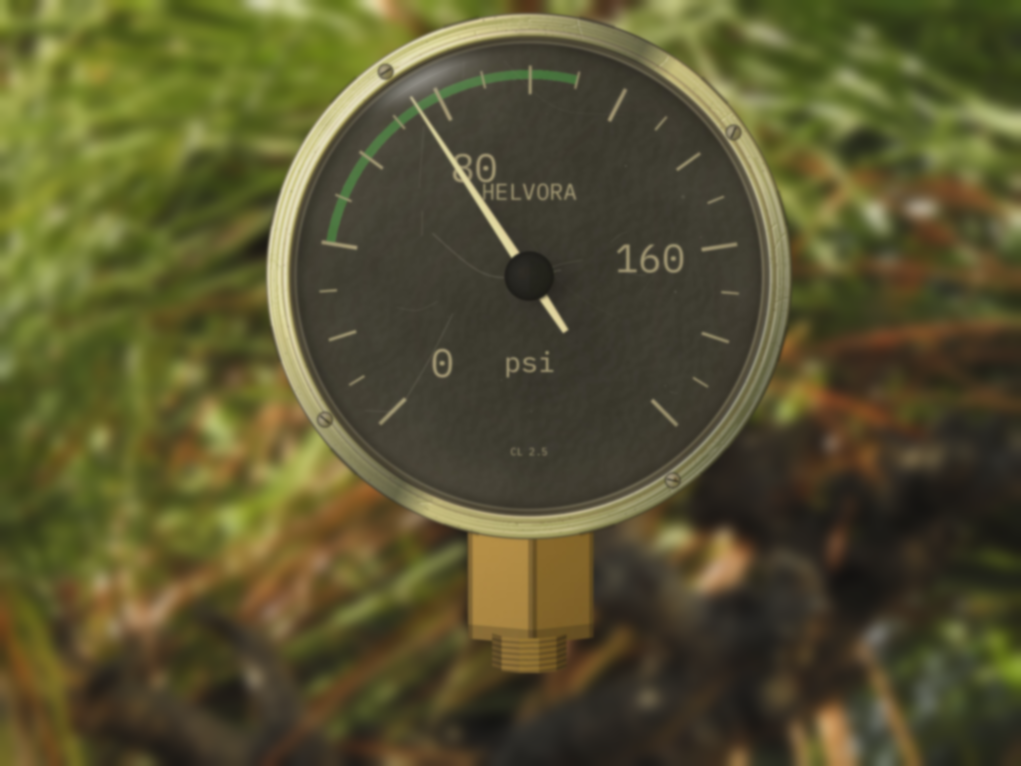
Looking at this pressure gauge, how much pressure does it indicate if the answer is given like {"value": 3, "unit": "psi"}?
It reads {"value": 75, "unit": "psi"}
